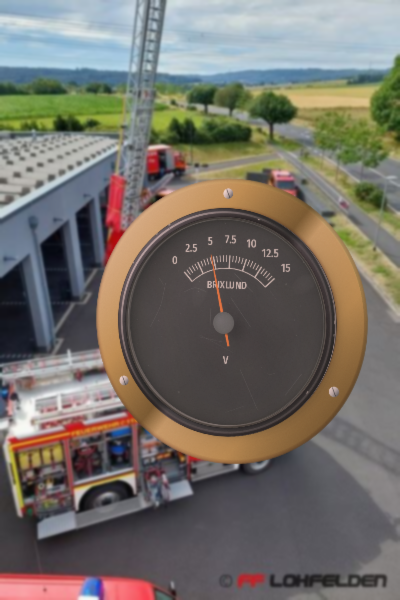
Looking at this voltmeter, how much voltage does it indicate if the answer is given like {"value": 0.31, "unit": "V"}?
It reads {"value": 5, "unit": "V"}
